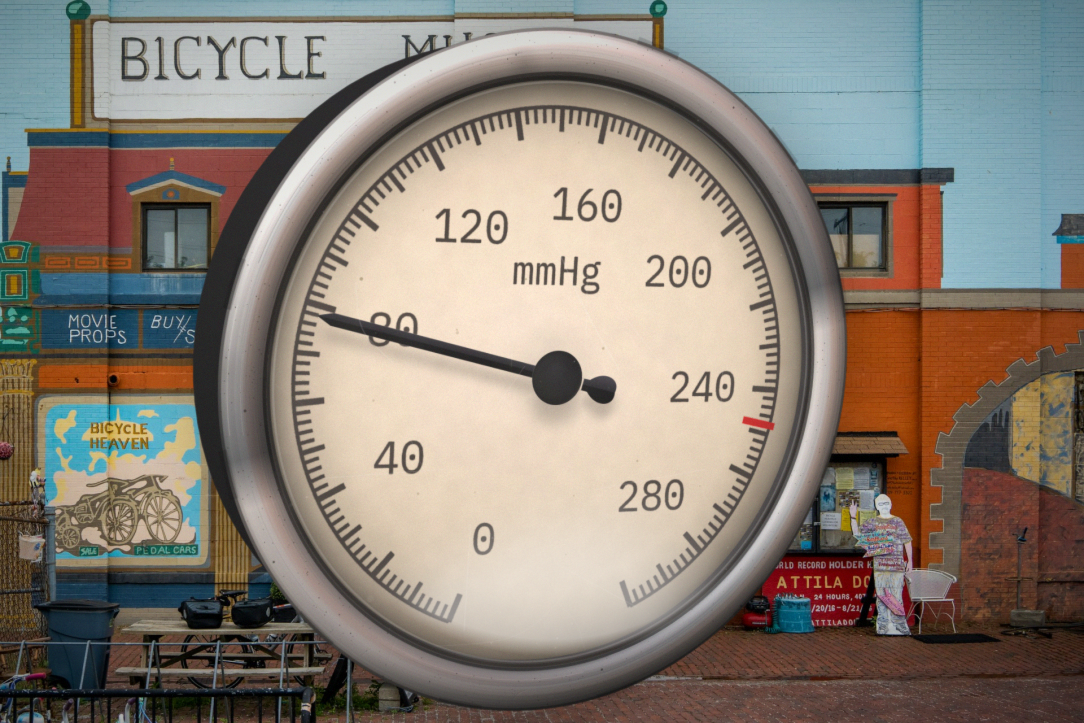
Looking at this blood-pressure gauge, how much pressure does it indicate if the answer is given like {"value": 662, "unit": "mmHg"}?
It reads {"value": 78, "unit": "mmHg"}
